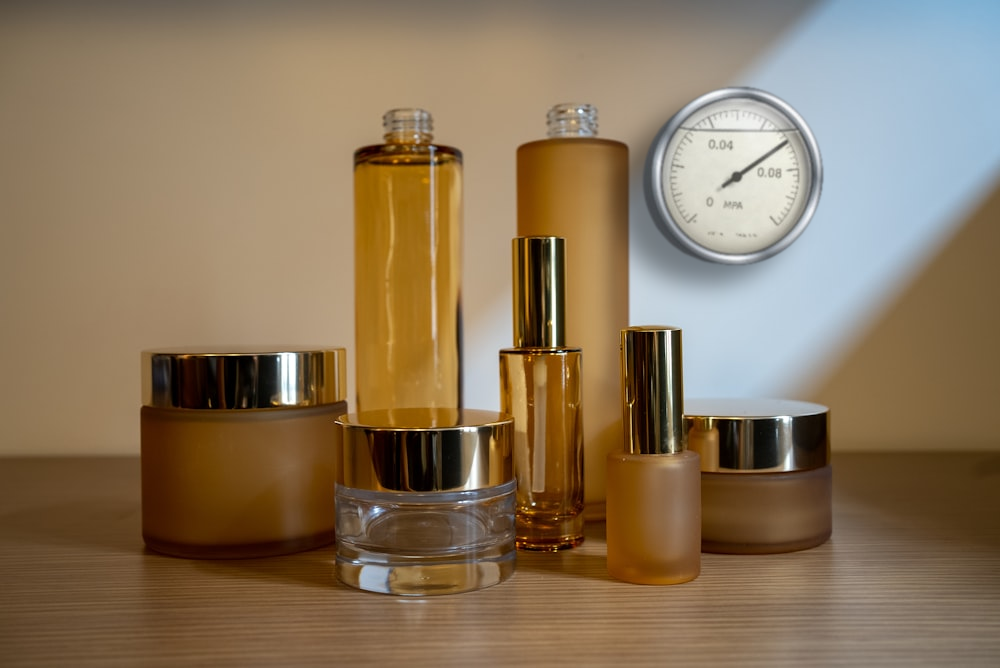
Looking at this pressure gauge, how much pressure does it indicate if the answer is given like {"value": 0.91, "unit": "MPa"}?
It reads {"value": 0.07, "unit": "MPa"}
